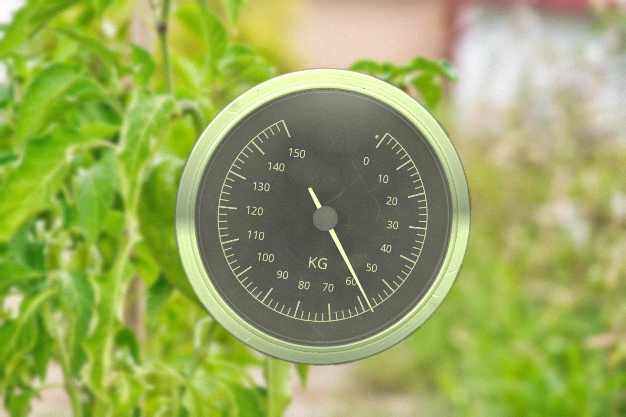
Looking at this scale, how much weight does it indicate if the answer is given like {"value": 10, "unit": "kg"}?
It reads {"value": 58, "unit": "kg"}
